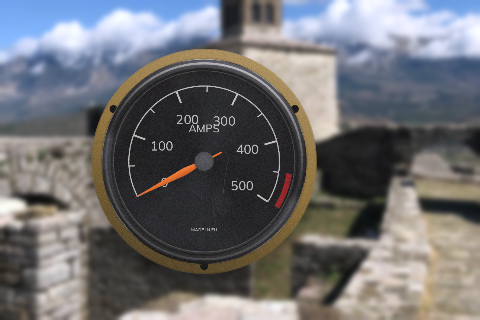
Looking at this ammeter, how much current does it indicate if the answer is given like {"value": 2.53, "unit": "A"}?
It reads {"value": 0, "unit": "A"}
